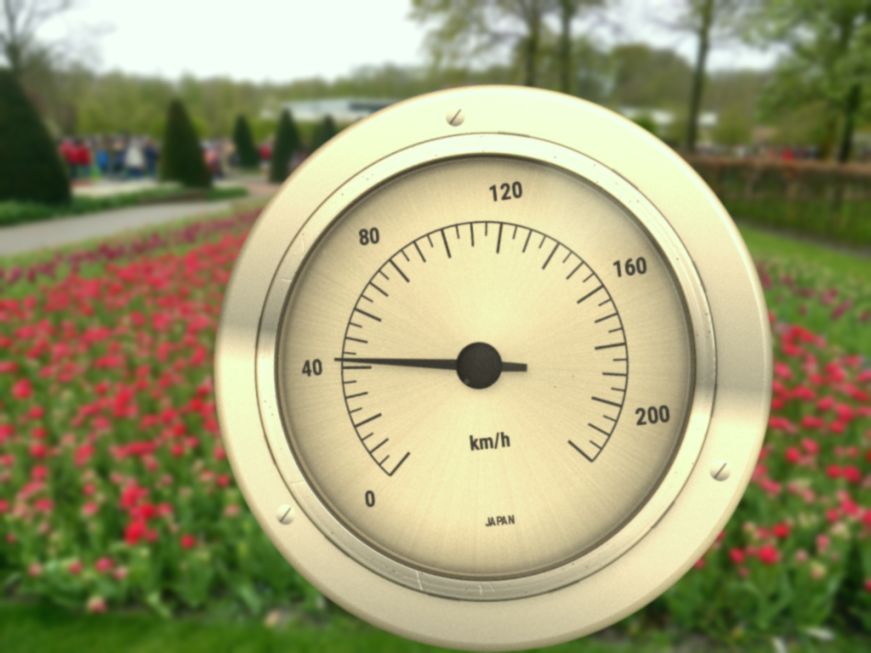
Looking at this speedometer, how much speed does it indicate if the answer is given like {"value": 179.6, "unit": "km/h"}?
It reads {"value": 42.5, "unit": "km/h"}
